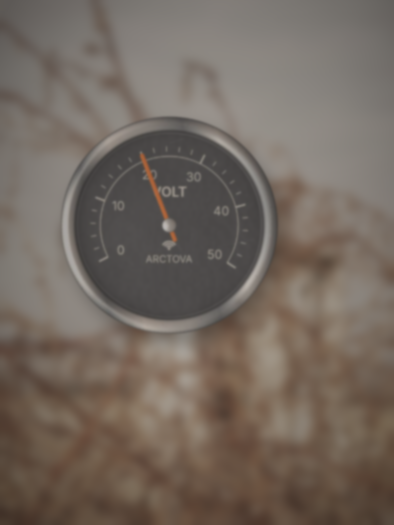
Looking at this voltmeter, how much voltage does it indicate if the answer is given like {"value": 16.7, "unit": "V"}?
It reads {"value": 20, "unit": "V"}
